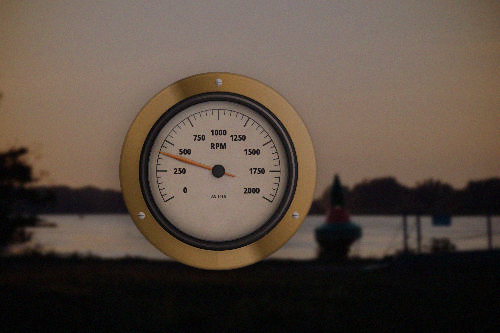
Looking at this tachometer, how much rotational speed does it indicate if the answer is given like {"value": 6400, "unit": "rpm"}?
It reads {"value": 400, "unit": "rpm"}
